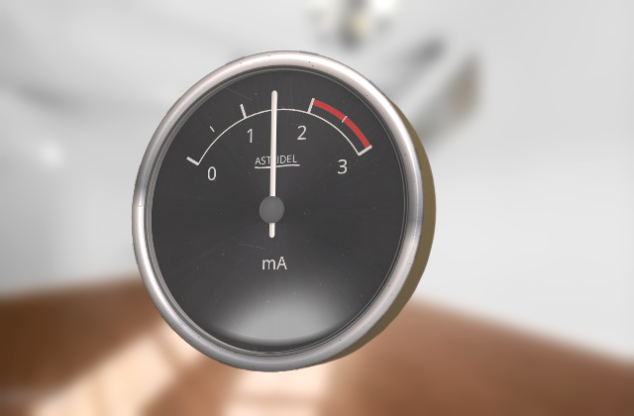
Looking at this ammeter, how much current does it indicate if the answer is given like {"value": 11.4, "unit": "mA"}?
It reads {"value": 1.5, "unit": "mA"}
